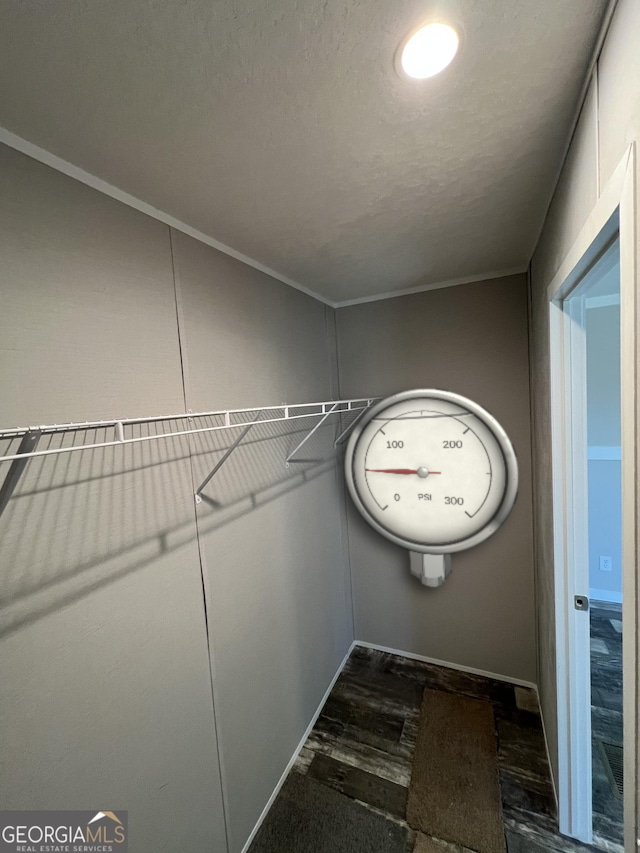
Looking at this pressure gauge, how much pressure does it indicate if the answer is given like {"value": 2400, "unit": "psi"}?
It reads {"value": 50, "unit": "psi"}
